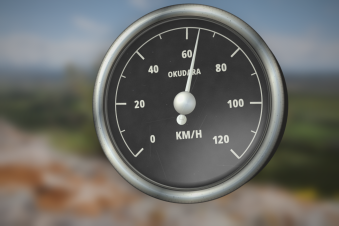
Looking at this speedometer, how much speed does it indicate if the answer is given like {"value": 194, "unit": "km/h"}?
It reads {"value": 65, "unit": "km/h"}
